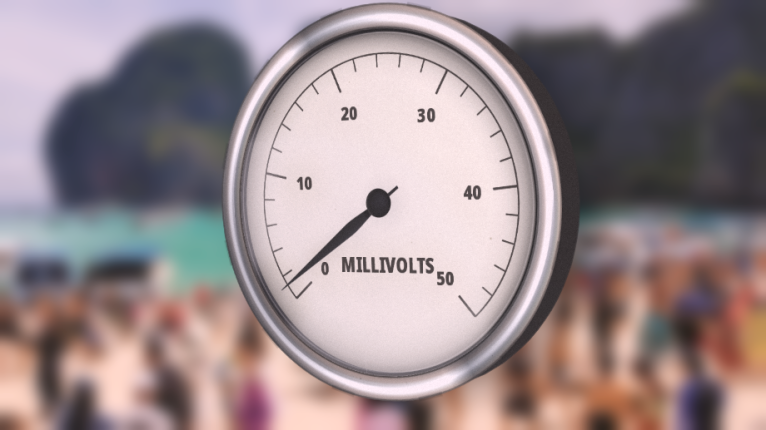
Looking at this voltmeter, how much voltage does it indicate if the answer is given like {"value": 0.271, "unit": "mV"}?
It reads {"value": 1, "unit": "mV"}
